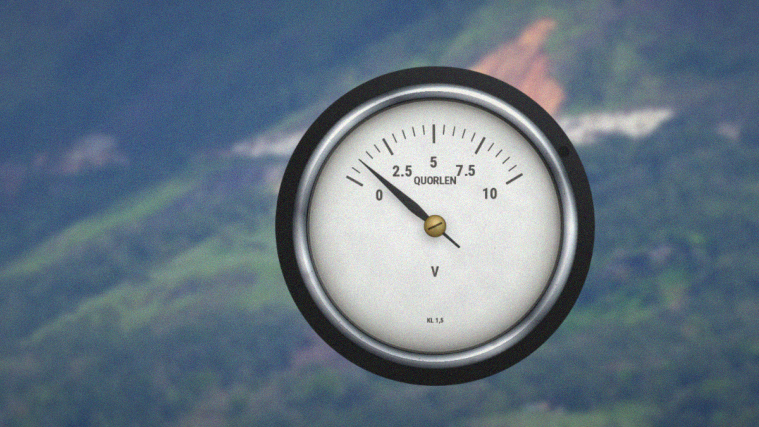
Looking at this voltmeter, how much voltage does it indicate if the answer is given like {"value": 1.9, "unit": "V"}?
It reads {"value": 1, "unit": "V"}
